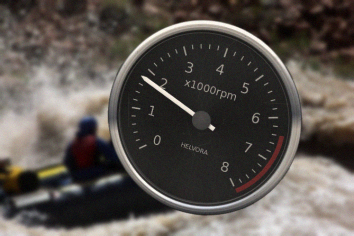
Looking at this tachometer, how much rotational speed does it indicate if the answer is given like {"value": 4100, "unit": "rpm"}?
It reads {"value": 1800, "unit": "rpm"}
